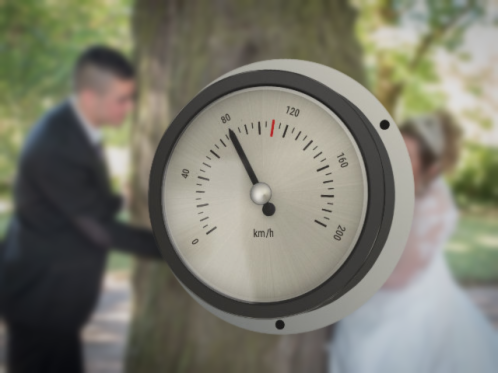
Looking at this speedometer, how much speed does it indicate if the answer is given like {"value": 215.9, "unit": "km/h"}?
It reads {"value": 80, "unit": "km/h"}
